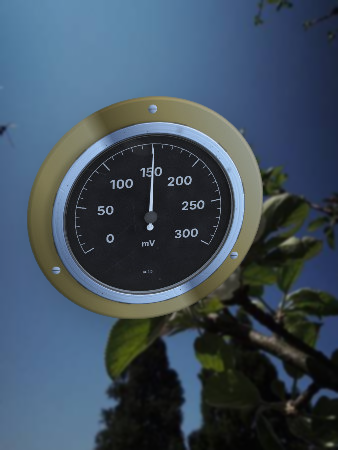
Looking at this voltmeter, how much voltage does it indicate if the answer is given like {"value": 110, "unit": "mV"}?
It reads {"value": 150, "unit": "mV"}
